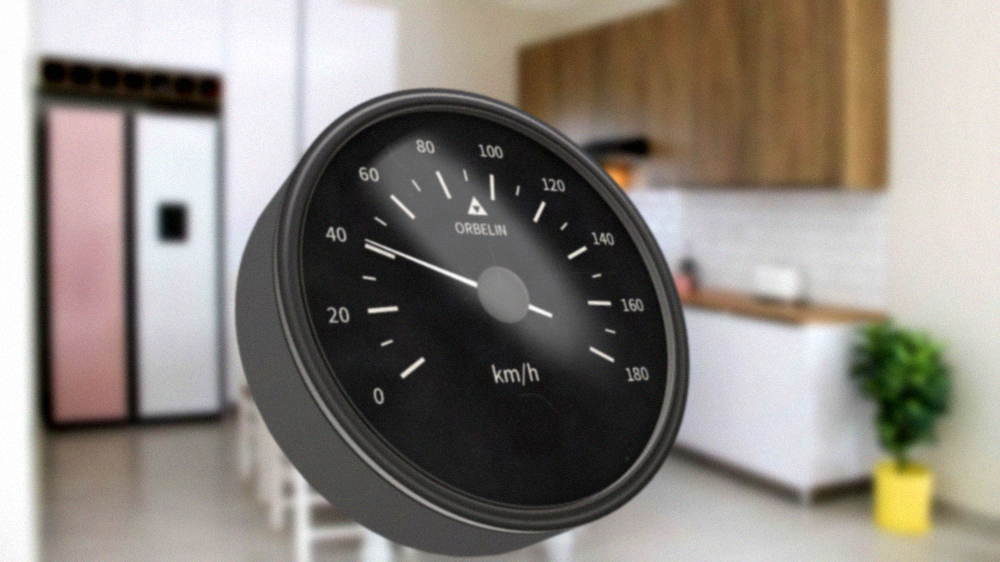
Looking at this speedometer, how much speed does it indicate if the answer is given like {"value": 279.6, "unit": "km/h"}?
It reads {"value": 40, "unit": "km/h"}
